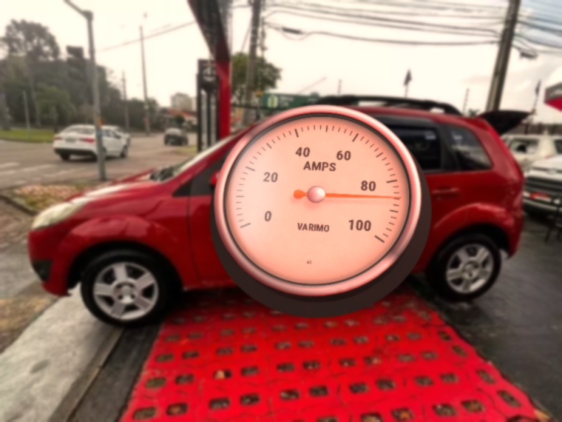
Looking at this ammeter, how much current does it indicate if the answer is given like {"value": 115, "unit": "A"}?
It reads {"value": 86, "unit": "A"}
